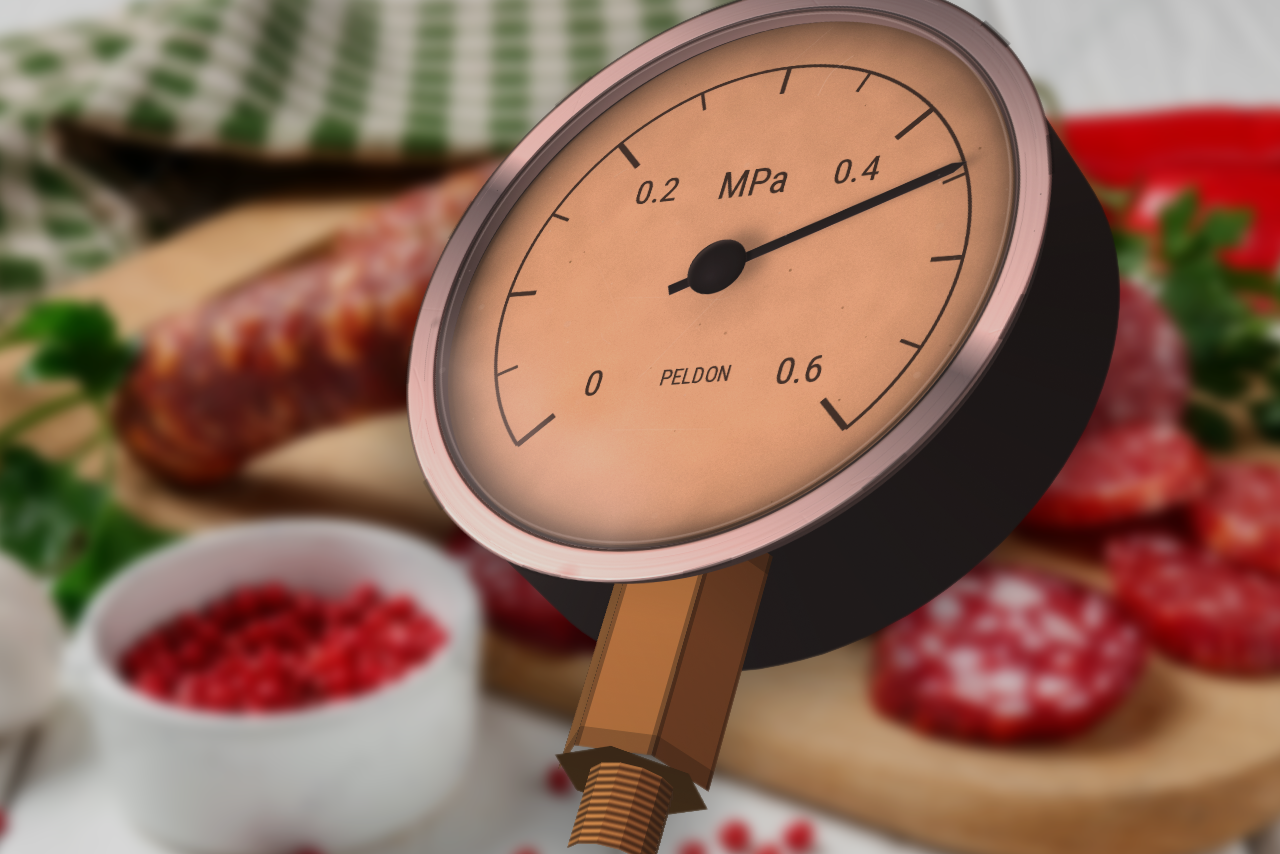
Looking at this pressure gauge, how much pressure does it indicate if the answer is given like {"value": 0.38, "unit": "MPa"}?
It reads {"value": 0.45, "unit": "MPa"}
